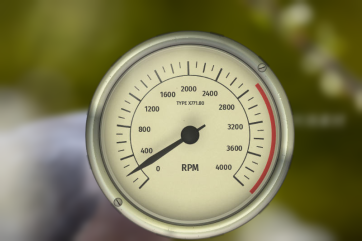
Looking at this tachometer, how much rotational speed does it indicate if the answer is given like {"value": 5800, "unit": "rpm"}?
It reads {"value": 200, "unit": "rpm"}
